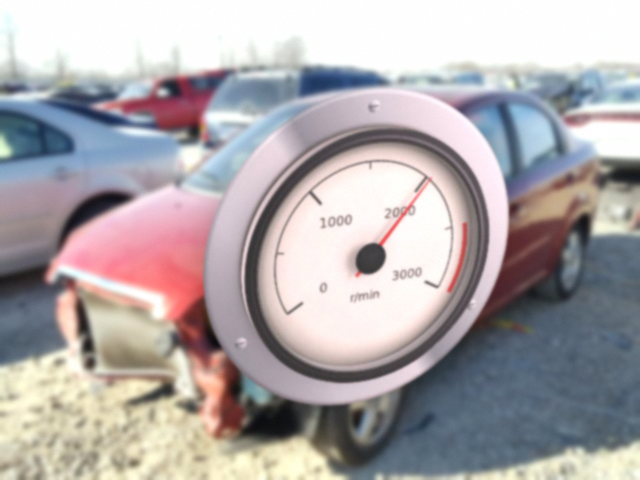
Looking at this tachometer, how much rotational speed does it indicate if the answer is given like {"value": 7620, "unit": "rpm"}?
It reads {"value": 2000, "unit": "rpm"}
